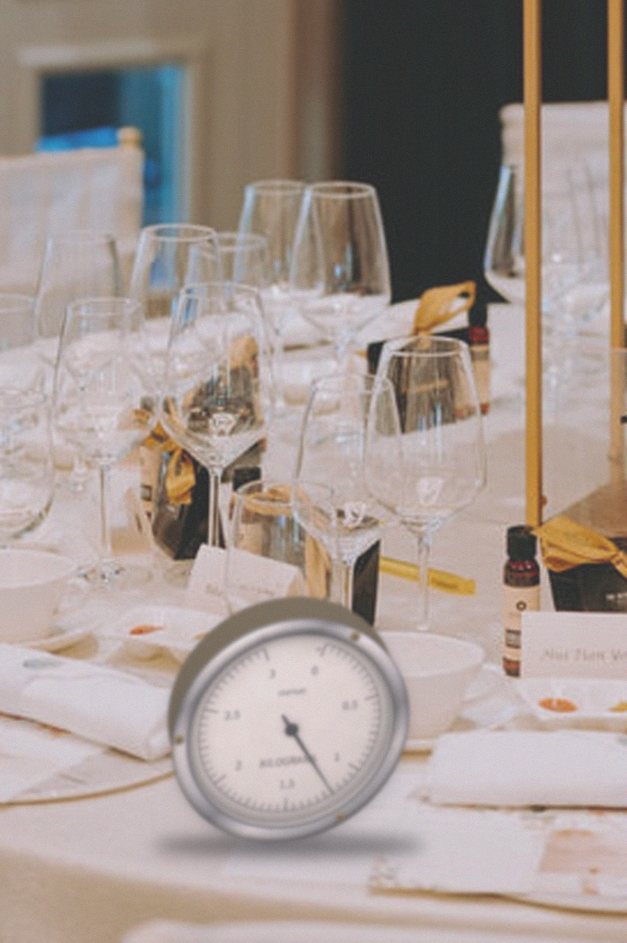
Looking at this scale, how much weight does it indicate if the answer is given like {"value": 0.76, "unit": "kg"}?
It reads {"value": 1.2, "unit": "kg"}
